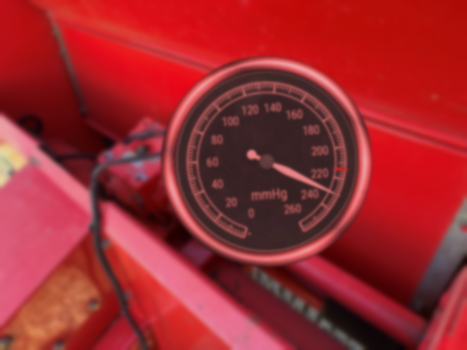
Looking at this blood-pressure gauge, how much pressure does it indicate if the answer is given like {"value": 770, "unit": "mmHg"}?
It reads {"value": 230, "unit": "mmHg"}
